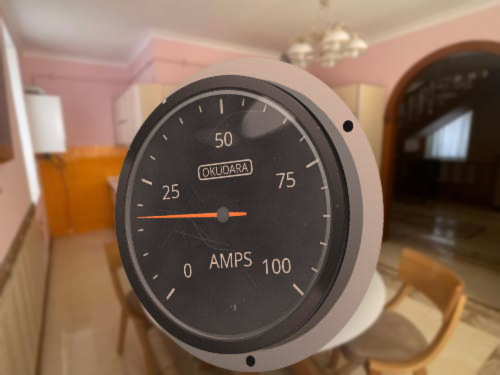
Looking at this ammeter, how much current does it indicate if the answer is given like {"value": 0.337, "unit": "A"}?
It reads {"value": 17.5, "unit": "A"}
